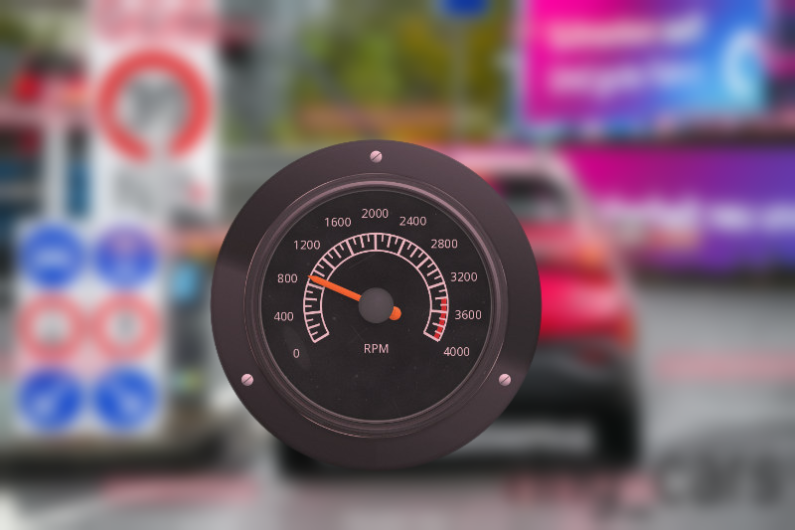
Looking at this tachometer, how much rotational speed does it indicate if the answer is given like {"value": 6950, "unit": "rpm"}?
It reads {"value": 900, "unit": "rpm"}
